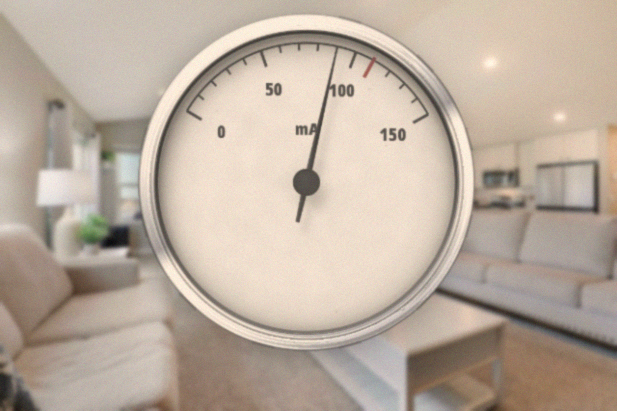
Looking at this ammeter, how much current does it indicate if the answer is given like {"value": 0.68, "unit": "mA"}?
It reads {"value": 90, "unit": "mA"}
